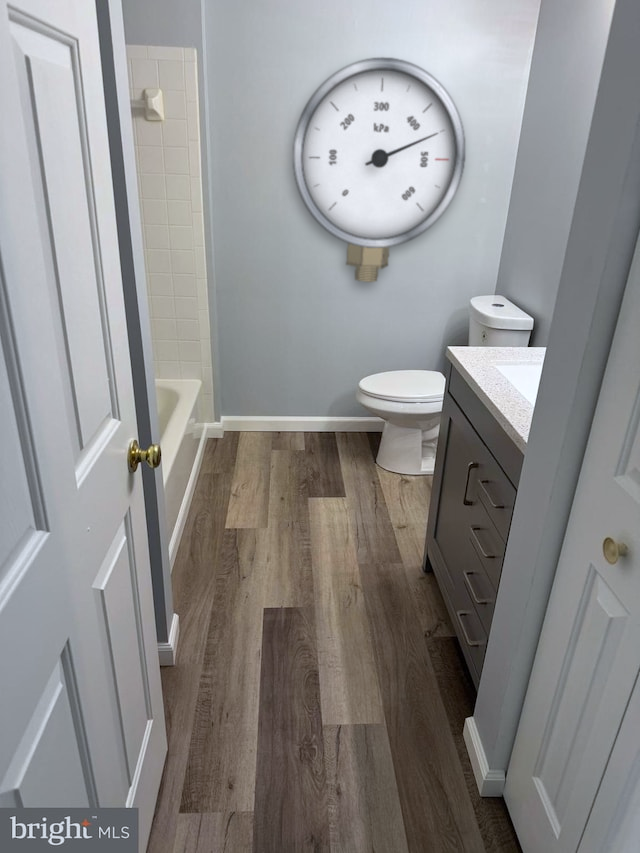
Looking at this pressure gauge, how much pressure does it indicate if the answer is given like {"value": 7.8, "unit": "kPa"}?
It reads {"value": 450, "unit": "kPa"}
